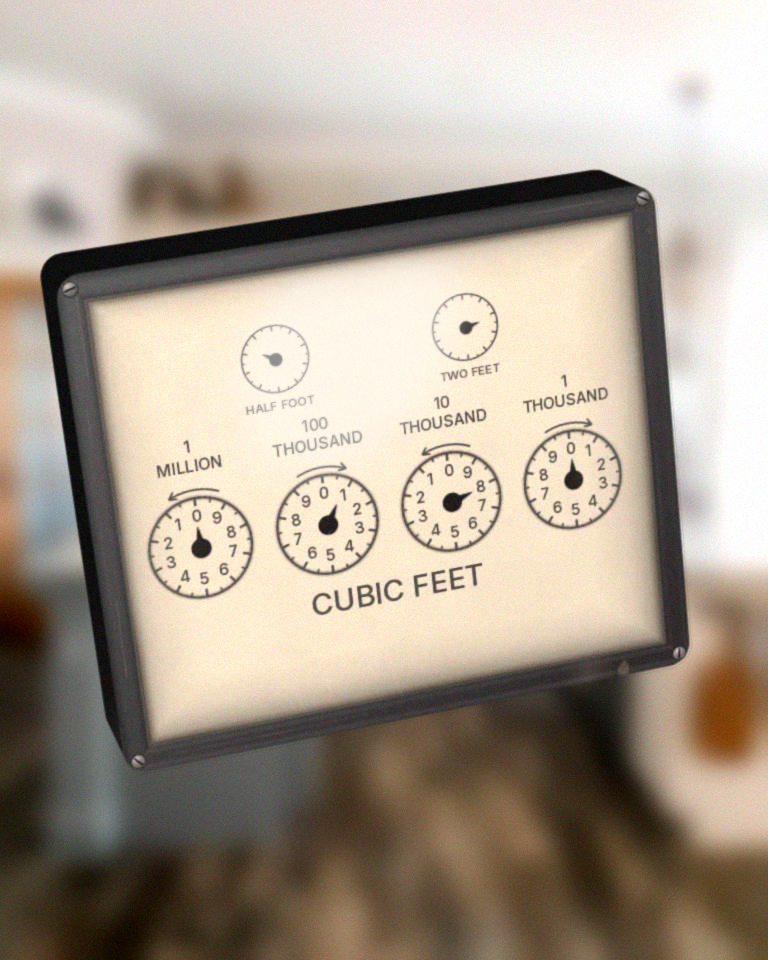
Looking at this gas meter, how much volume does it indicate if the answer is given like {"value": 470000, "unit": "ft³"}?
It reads {"value": 8000, "unit": "ft³"}
